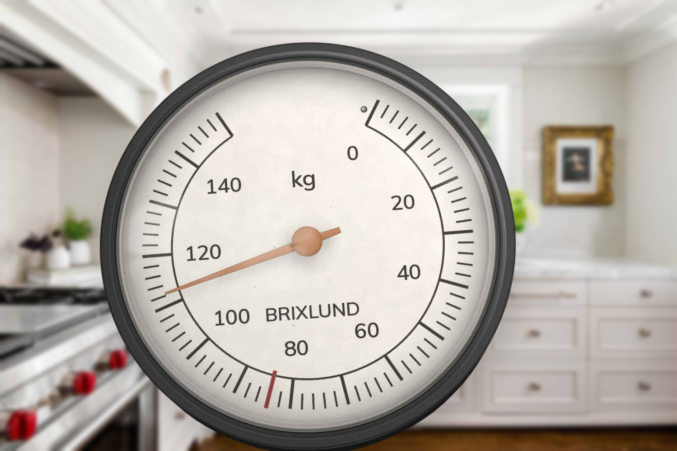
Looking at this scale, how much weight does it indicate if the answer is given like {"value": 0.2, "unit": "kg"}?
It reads {"value": 112, "unit": "kg"}
